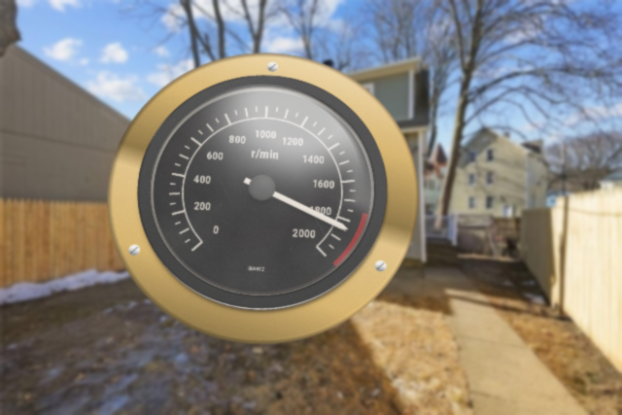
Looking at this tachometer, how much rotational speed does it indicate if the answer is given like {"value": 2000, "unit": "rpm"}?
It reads {"value": 1850, "unit": "rpm"}
